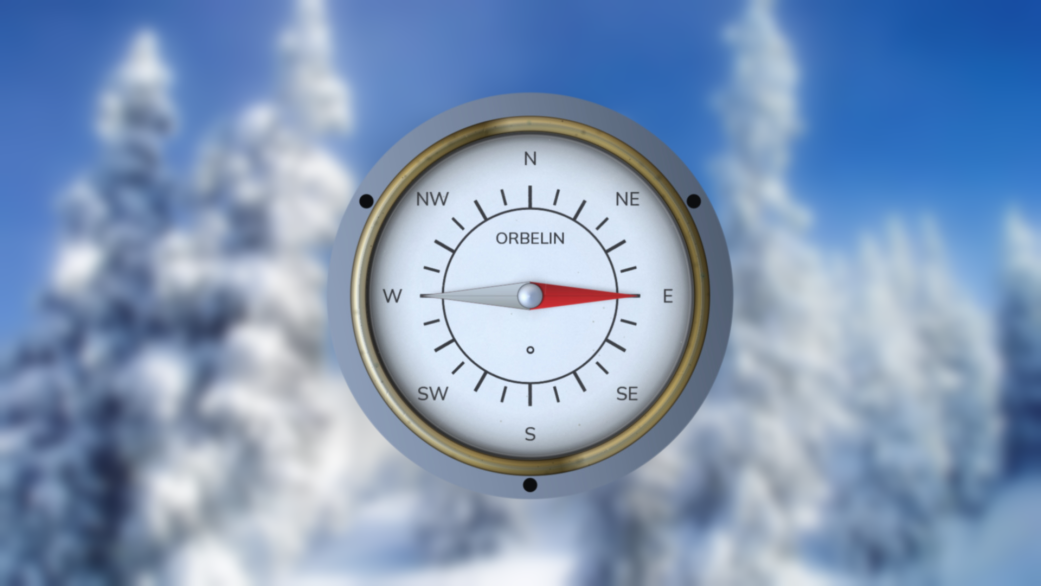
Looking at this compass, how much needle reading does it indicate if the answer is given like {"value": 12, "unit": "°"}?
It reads {"value": 90, "unit": "°"}
